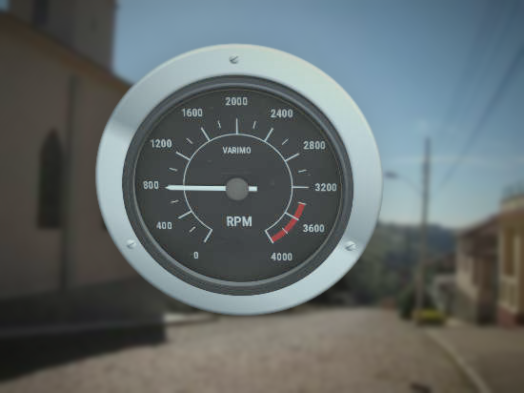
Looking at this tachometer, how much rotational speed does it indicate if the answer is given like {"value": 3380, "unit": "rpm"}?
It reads {"value": 800, "unit": "rpm"}
